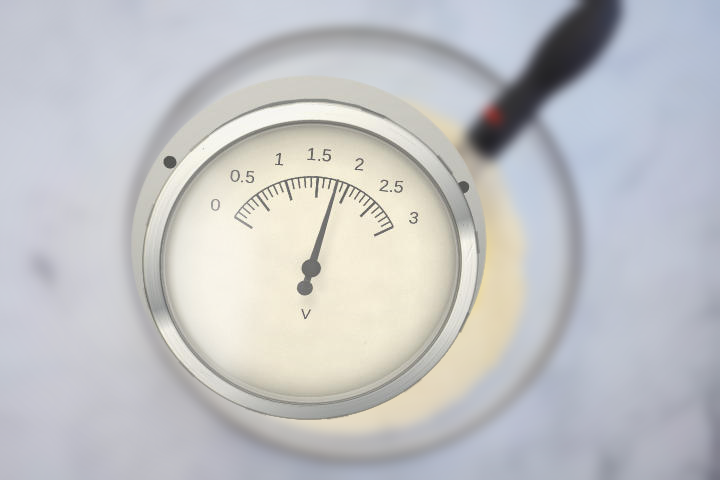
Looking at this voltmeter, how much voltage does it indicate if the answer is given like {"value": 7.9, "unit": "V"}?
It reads {"value": 1.8, "unit": "V"}
